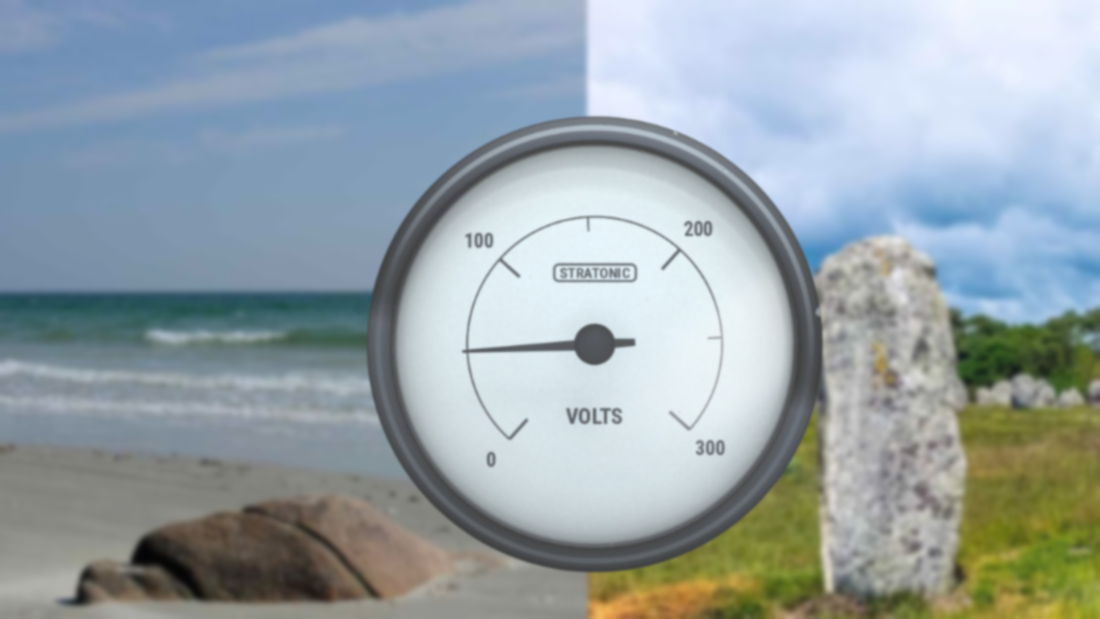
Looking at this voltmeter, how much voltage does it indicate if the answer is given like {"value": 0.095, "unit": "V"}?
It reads {"value": 50, "unit": "V"}
